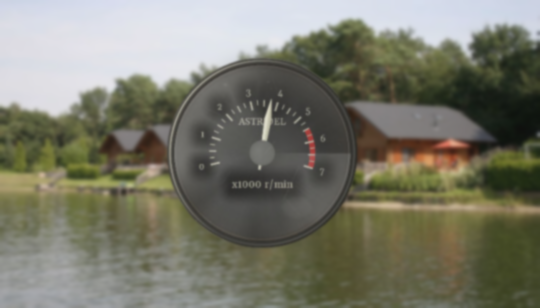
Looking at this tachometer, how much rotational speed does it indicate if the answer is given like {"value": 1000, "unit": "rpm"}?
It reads {"value": 3750, "unit": "rpm"}
